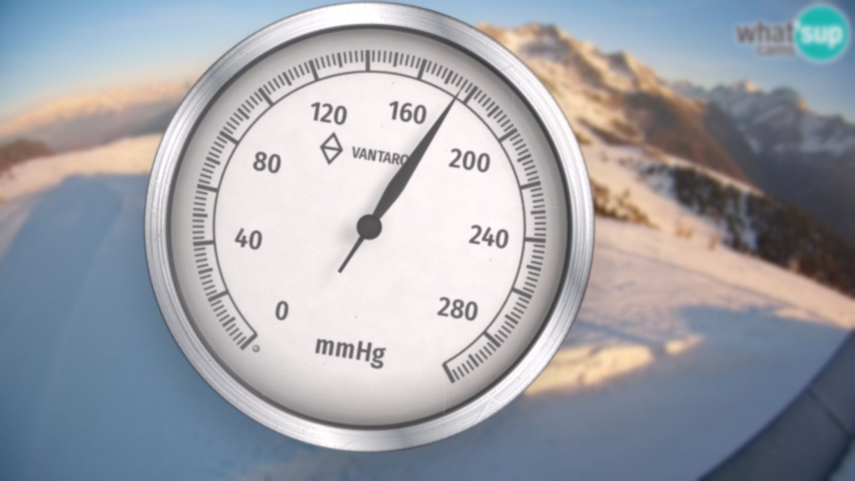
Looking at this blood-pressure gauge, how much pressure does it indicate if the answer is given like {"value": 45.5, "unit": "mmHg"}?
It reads {"value": 176, "unit": "mmHg"}
